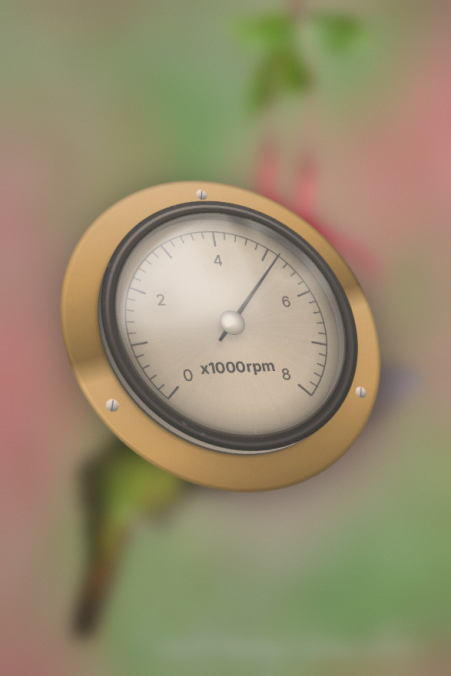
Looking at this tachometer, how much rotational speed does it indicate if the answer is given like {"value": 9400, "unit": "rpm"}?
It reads {"value": 5200, "unit": "rpm"}
